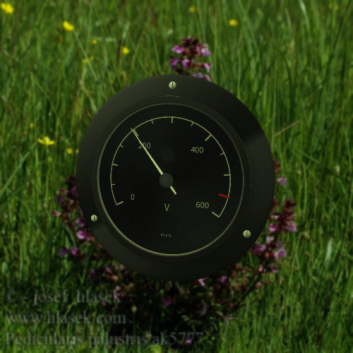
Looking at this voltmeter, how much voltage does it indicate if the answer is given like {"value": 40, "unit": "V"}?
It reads {"value": 200, "unit": "V"}
